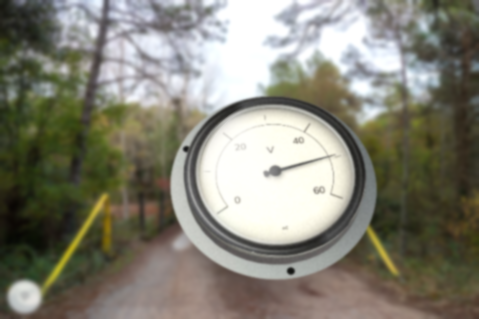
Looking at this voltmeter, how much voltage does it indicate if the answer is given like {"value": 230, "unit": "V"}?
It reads {"value": 50, "unit": "V"}
